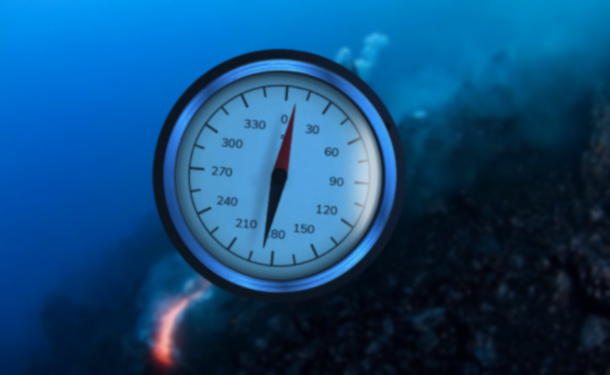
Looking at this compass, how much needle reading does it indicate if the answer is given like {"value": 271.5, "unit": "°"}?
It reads {"value": 7.5, "unit": "°"}
